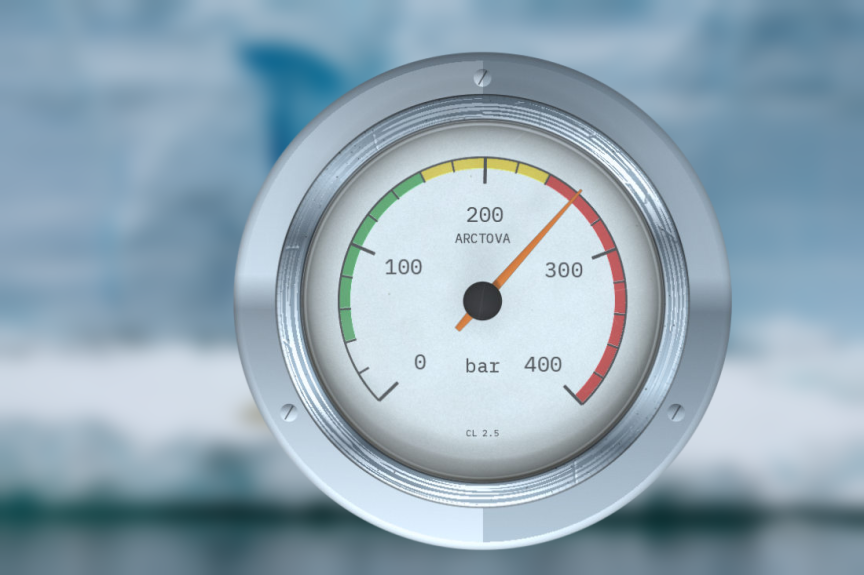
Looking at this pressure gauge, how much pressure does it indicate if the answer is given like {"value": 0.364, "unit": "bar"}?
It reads {"value": 260, "unit": "bar"}
